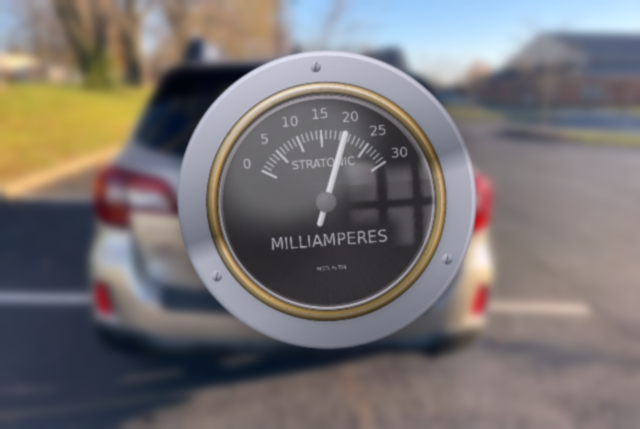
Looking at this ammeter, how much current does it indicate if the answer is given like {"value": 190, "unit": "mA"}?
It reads {"value": 20, "unit": "mA"}
